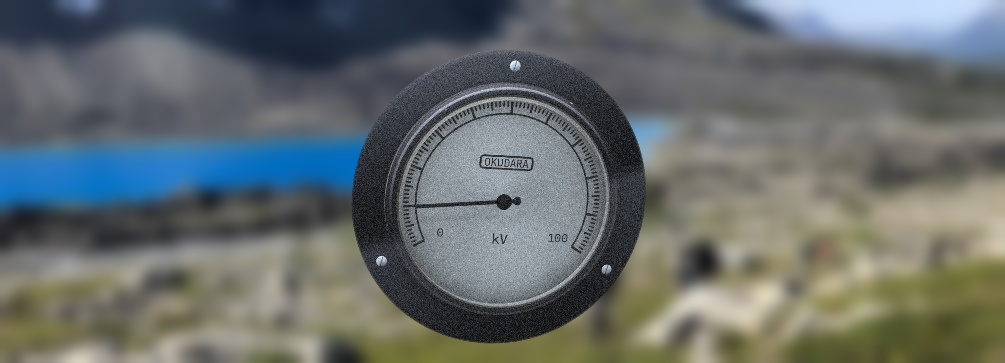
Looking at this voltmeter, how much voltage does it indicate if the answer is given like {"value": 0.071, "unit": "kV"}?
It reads {"value": 10, "unit": "kV"}
